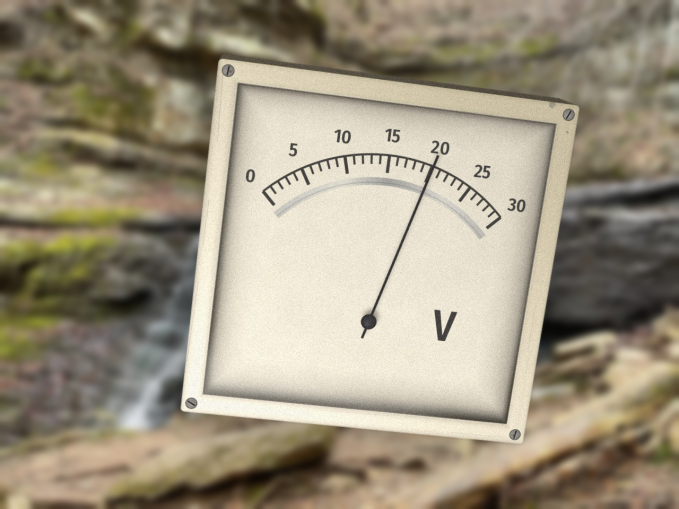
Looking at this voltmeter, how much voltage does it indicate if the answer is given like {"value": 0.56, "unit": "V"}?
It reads {"value": 20, "unit": "V"}
